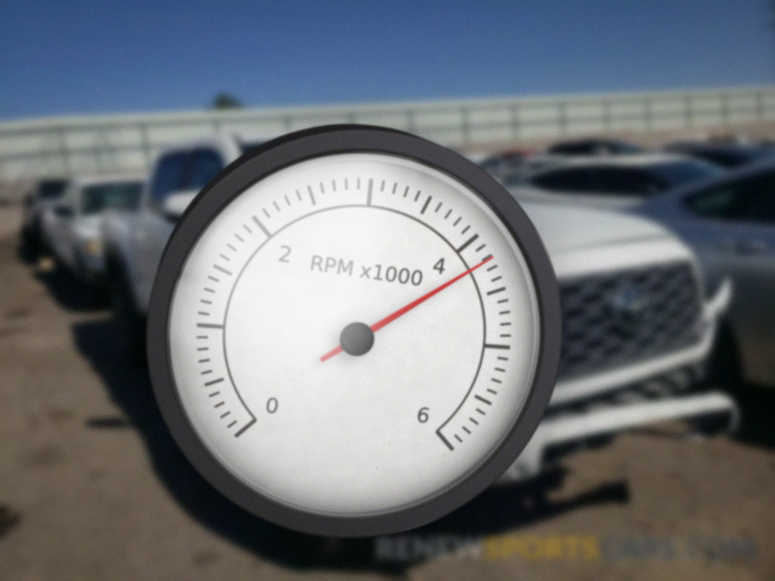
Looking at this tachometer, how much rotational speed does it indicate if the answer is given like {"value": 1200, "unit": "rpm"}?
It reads {"value": 4200, "unit": "rpm"}
